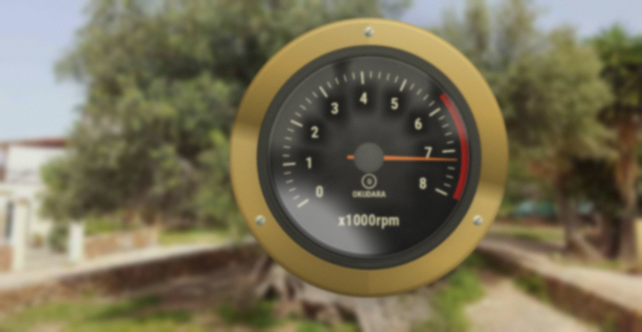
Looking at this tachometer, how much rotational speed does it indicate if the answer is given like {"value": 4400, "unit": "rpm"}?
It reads {"value": 7200, "unit": "rpm"}
